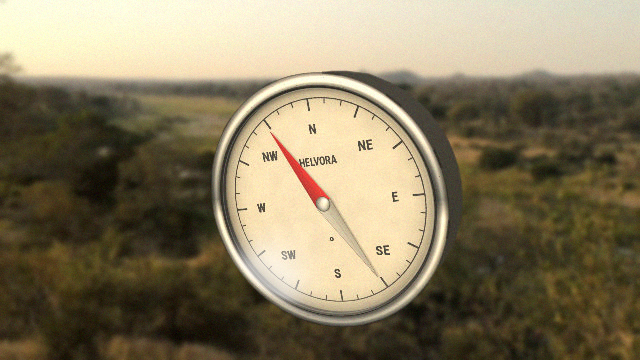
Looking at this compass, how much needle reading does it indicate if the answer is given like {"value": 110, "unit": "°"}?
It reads {"value": 330, "unit": "°"}
